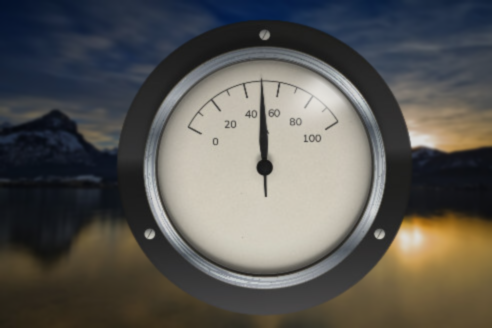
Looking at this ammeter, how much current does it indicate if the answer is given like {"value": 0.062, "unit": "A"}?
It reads {"value": 50, "unit": "A"}
